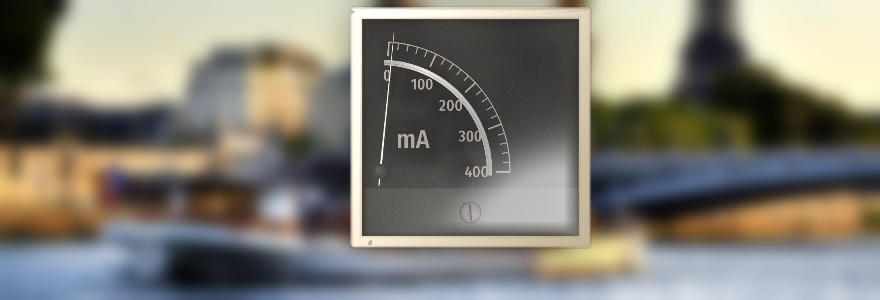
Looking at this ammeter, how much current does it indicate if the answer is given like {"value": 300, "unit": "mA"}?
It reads {"value": 10, "unit": "mA"}
